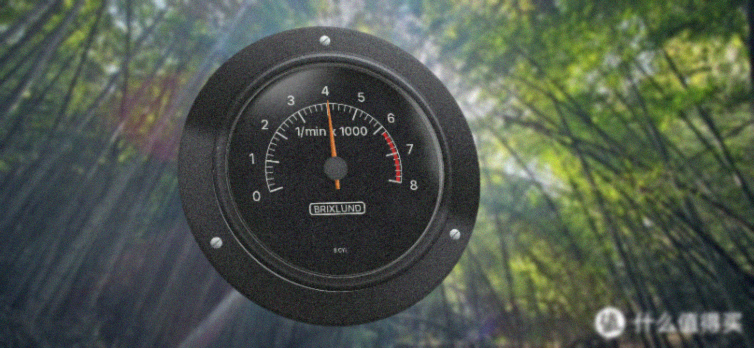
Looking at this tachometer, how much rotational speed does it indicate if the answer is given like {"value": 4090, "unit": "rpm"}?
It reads {"value": 4000, "unit": "rpm"}
